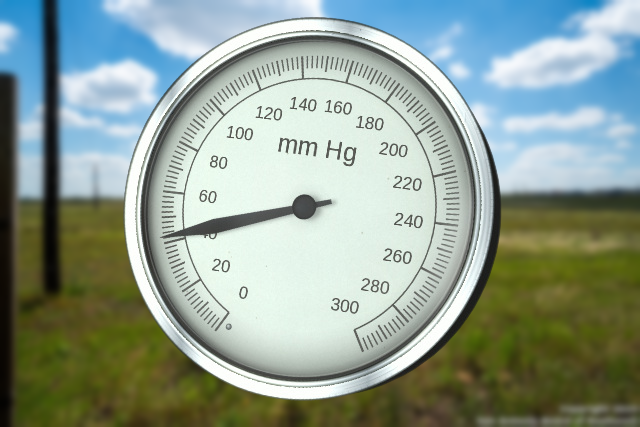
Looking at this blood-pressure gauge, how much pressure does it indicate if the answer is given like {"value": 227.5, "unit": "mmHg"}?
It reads {"value": 42, "unit": "mmHg"}
